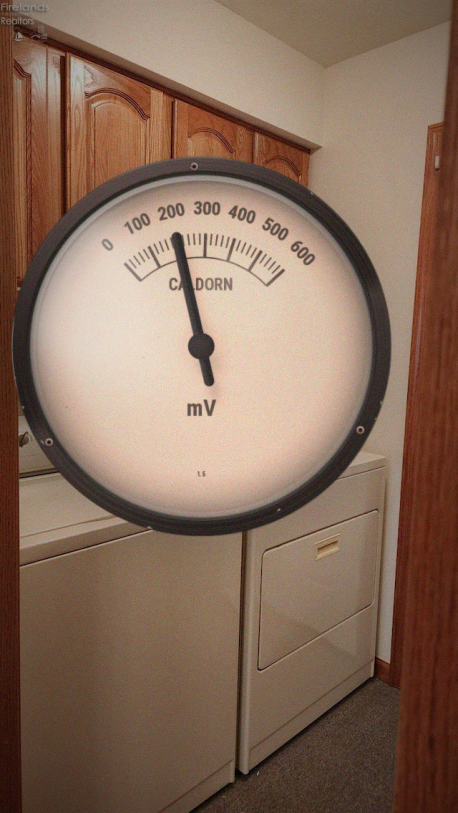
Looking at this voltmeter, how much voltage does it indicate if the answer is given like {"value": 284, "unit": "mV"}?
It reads {"value": 200, "unit": "mV"}
